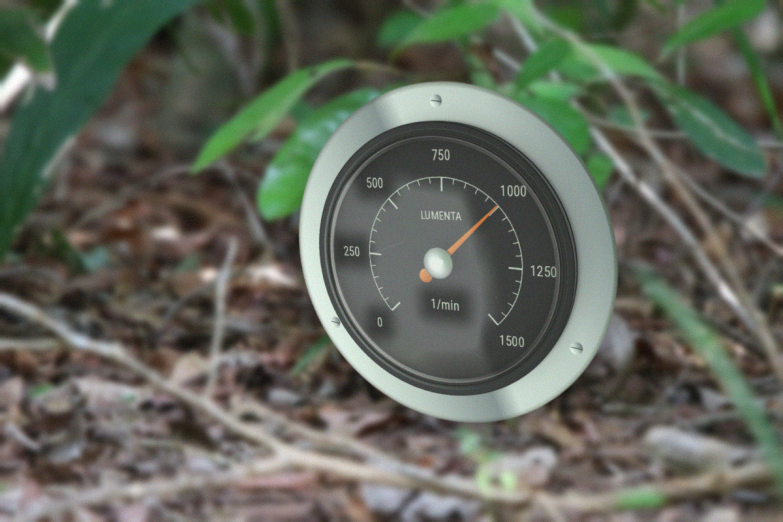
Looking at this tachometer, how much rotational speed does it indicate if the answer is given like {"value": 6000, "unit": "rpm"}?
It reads {"value": 1000, "unit": "rpm"}
